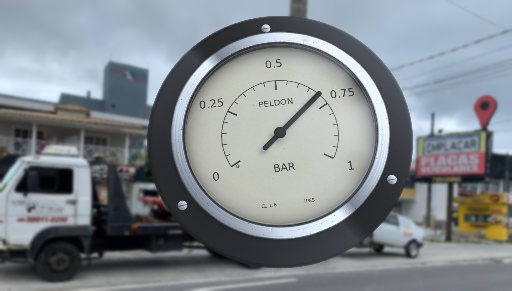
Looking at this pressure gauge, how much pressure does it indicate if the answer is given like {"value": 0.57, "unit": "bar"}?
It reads {"value": 0.7, "unit": "bar"}
